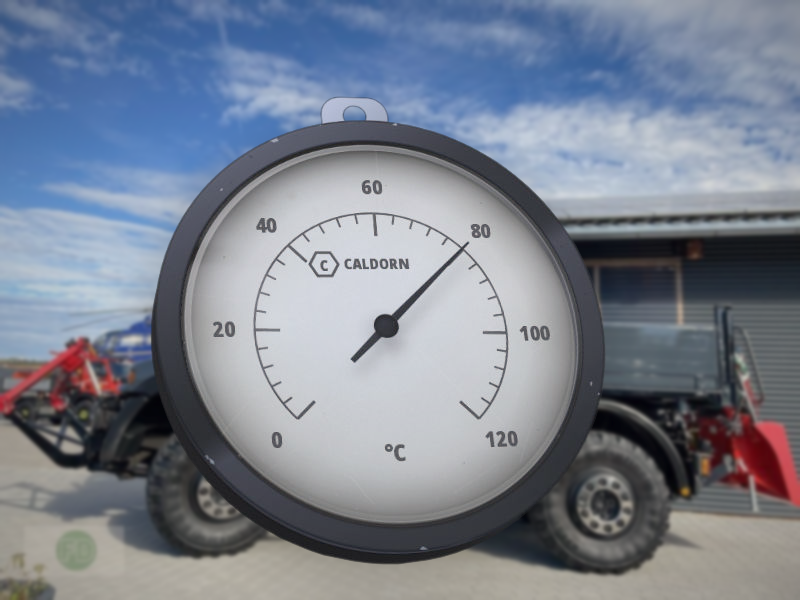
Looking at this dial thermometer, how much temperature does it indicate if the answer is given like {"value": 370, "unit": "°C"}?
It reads {"value": 80, "unit": "°C"}
